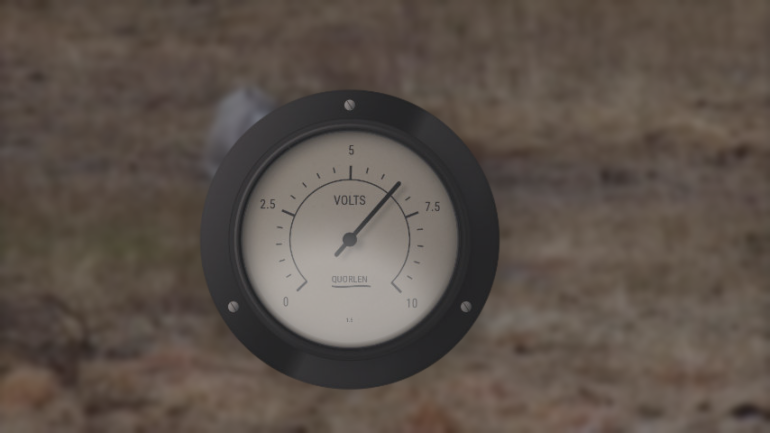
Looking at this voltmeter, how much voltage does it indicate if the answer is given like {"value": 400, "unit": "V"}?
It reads {"value": 6.5, "unit": "V"}
